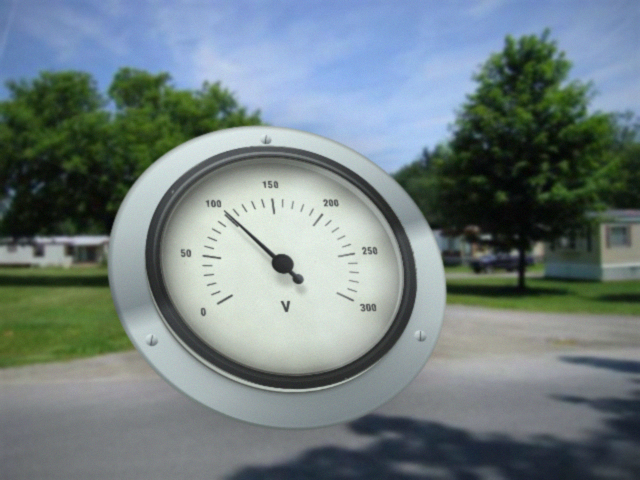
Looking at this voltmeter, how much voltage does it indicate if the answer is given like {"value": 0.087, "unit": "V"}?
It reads {"value": 100, "unit": "V"}
